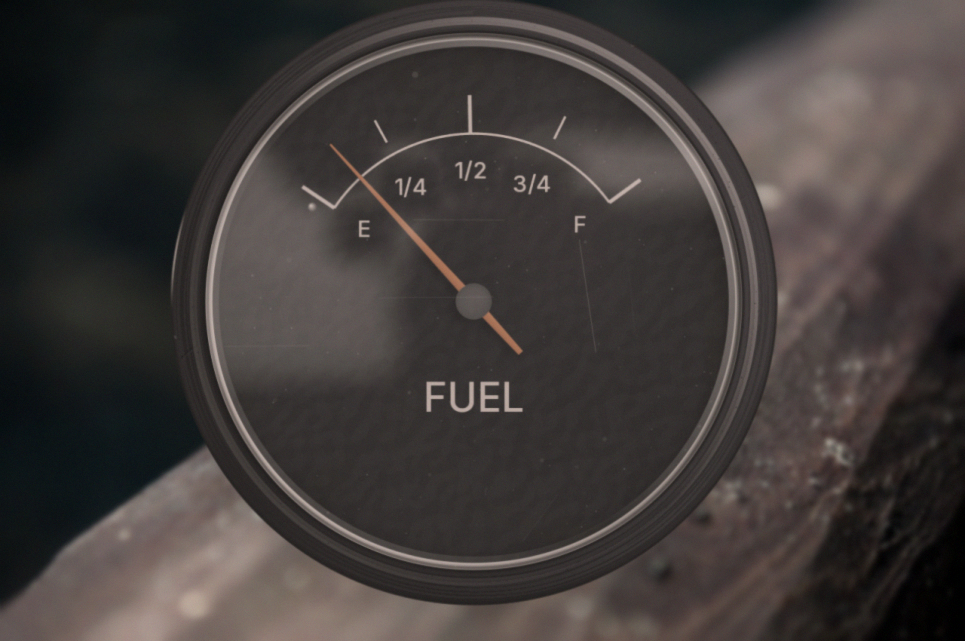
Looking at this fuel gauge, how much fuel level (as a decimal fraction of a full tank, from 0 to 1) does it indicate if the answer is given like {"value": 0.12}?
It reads {"value": 0.125}
